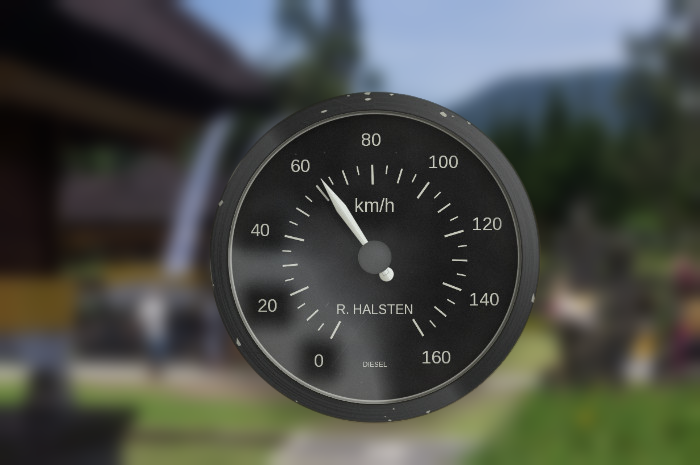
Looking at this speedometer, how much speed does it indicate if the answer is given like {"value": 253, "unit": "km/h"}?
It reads {"value": 62.5, "unit": "km/h"}
